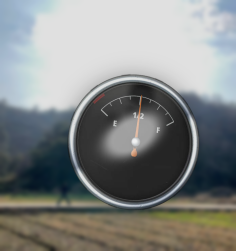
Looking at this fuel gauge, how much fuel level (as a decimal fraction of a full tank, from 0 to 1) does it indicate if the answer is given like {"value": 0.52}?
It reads {"value": 0.5}
